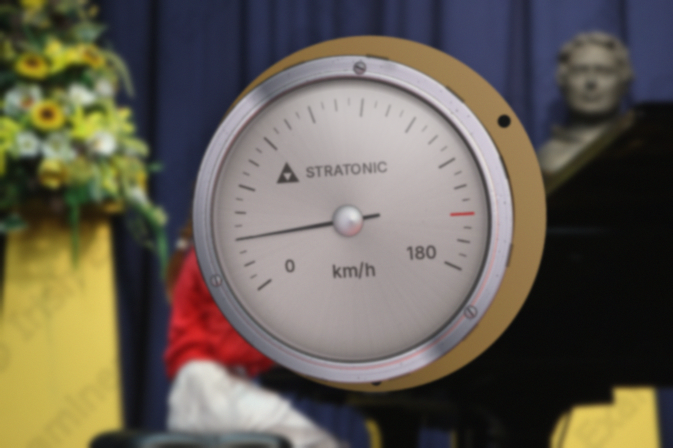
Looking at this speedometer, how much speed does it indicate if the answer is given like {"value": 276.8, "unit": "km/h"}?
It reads {"value": 20, "unit": "km/h"}
